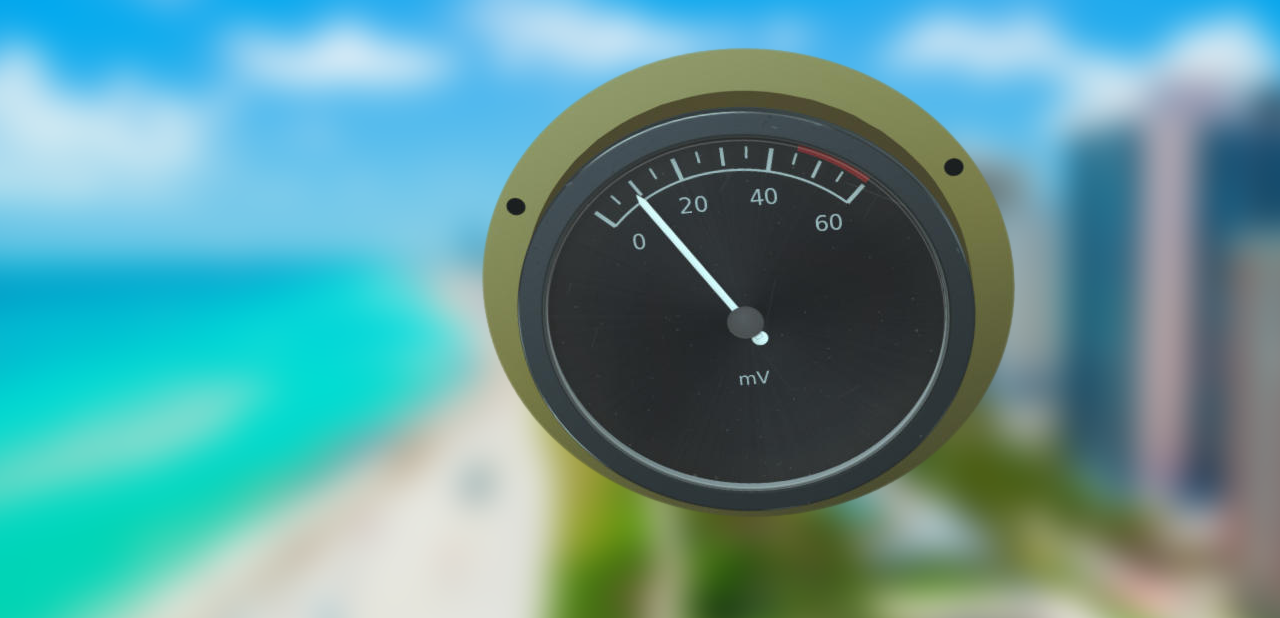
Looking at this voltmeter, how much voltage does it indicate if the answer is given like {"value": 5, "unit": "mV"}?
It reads {"value": 10, "unit": "mV"}
